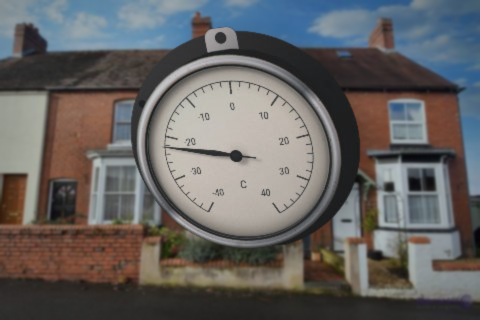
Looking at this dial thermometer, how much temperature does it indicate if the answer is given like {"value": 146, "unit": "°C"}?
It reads {"value": -22, "unit": "°C"}
